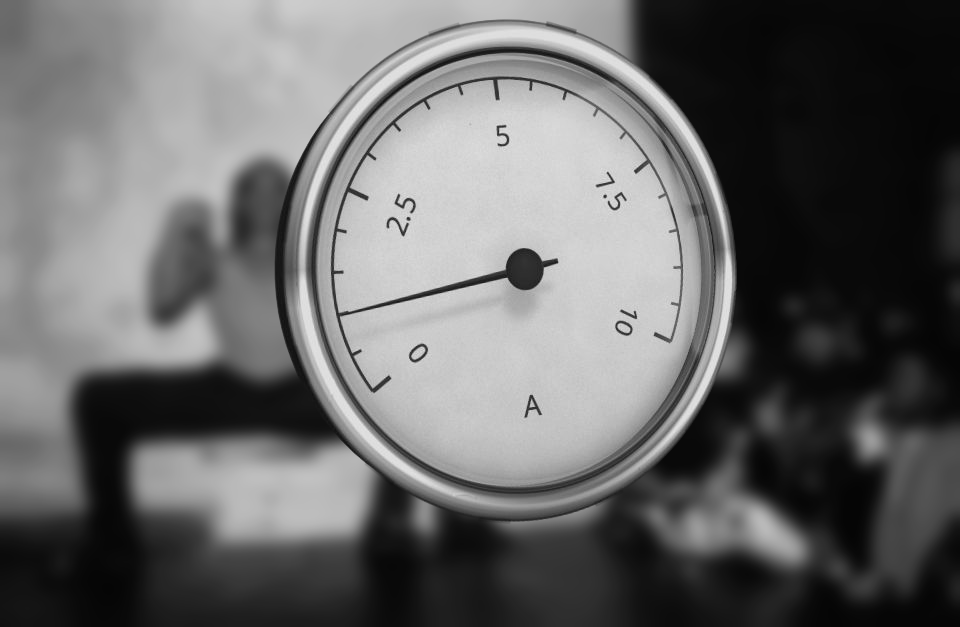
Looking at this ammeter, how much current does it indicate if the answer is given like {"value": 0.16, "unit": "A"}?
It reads {"value": 1, "unit": "A"}
